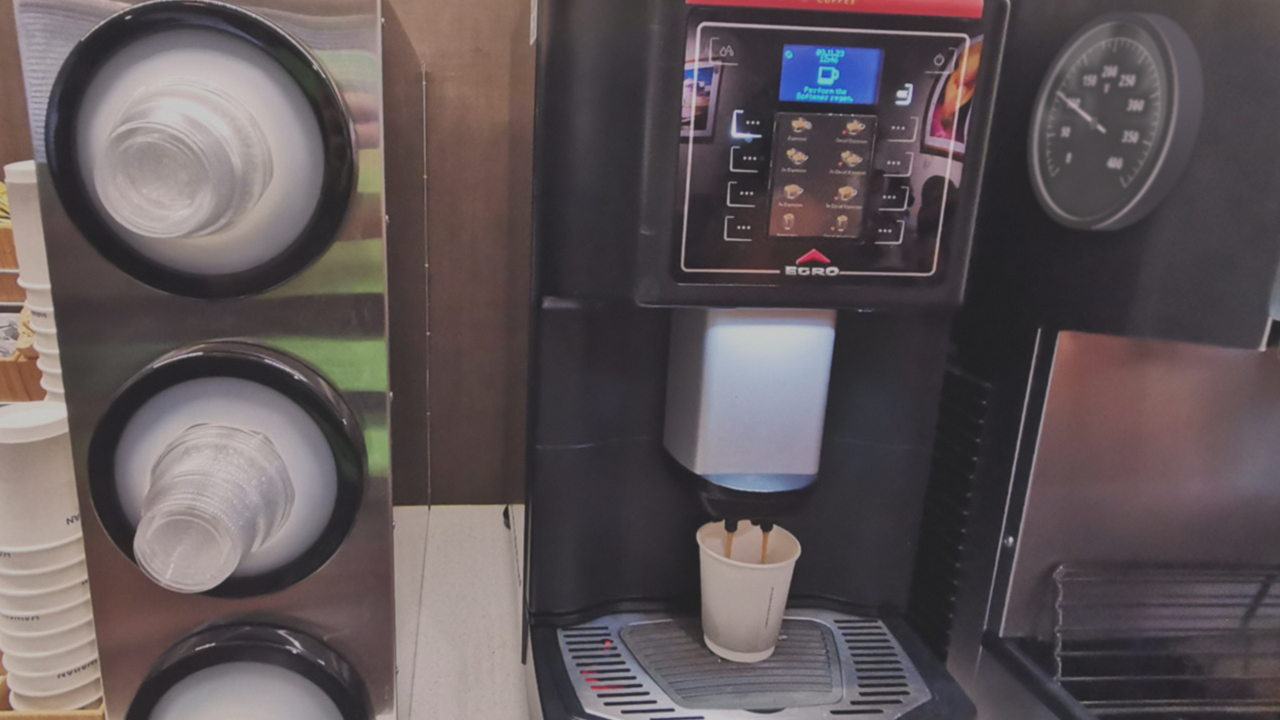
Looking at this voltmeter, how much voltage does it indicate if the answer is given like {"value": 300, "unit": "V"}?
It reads {"value": 100, "unit": "V"}
